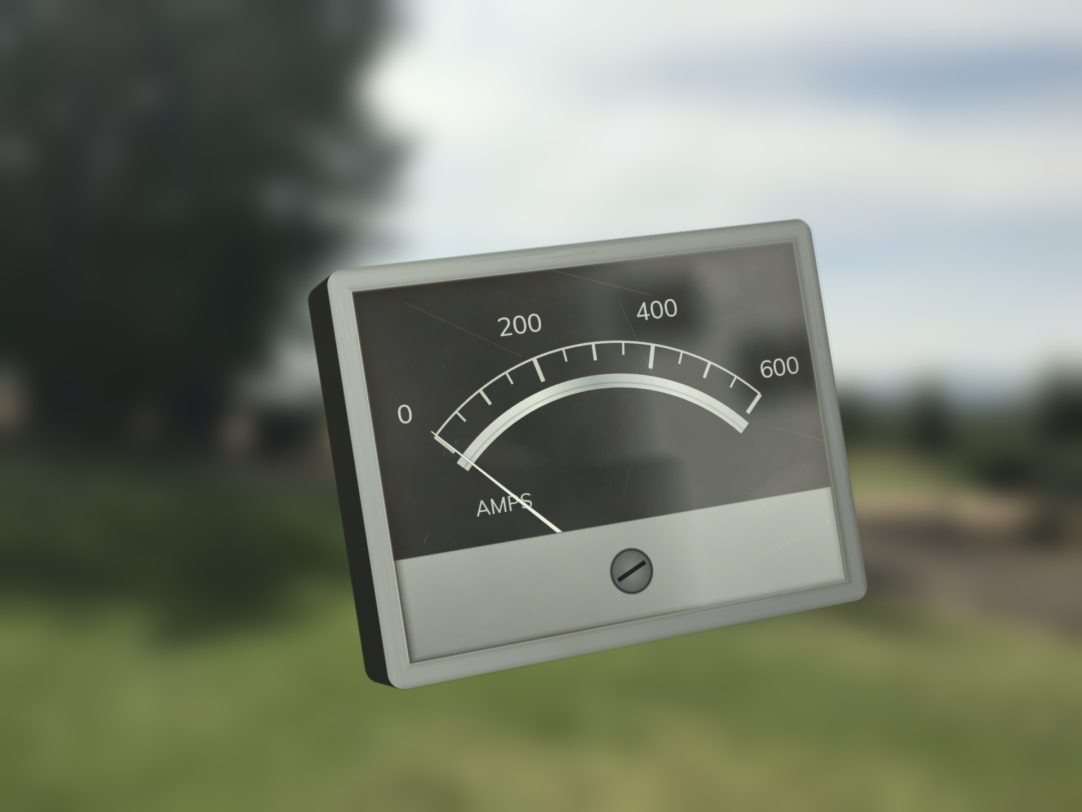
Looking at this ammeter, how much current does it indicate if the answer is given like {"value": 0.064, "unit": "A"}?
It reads {"value": 0, "unit": "A"}
